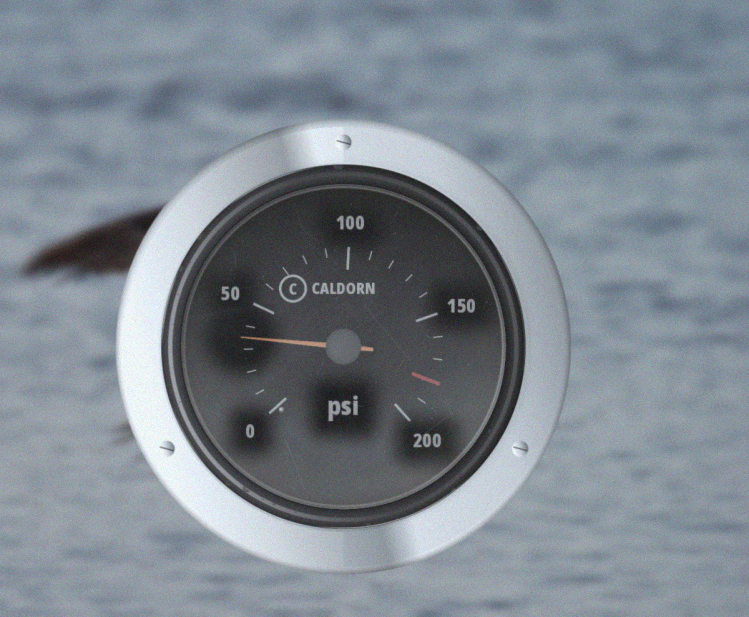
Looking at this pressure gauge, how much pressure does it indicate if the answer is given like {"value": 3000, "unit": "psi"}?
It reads {"value": 35, "unit": "psi"}
